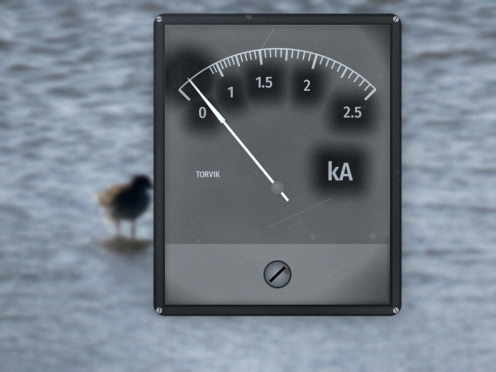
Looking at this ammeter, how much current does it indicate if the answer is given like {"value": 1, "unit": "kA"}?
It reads {"value": 0.5, "unit": "kA"}
